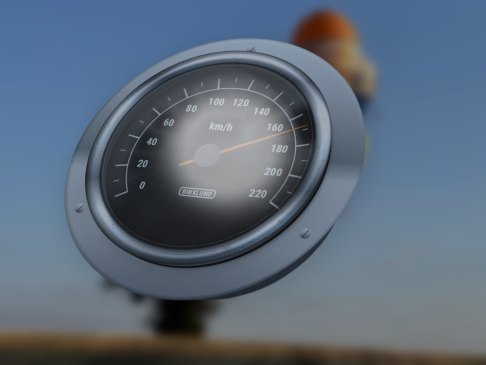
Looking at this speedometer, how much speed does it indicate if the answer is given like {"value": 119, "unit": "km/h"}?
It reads {"value": 170, "unit": "km/h"}
